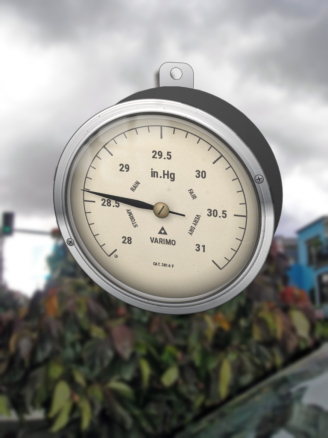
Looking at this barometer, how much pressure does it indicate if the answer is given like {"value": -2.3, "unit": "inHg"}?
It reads {"value": 28.6, "unit": "inHg"}
